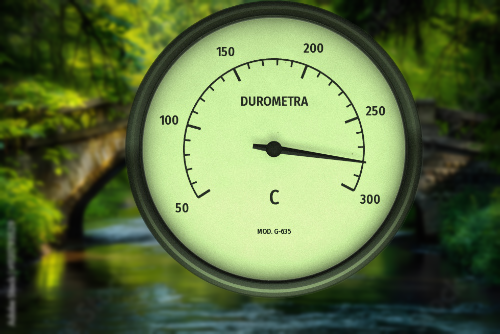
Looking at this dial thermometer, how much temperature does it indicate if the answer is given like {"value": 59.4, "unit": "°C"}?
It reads {"value": 280, "unit": "°C"}
